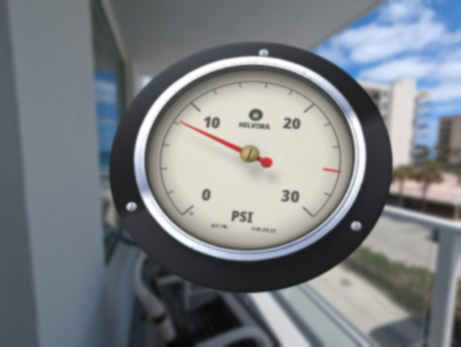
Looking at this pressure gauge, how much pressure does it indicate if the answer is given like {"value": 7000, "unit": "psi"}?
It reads {"value": 8, "unit": "psi"}
